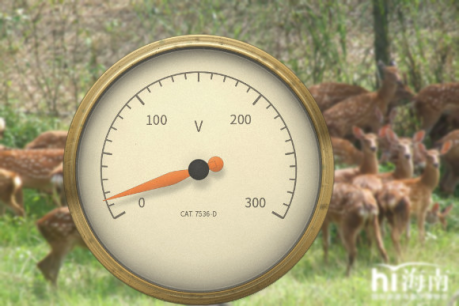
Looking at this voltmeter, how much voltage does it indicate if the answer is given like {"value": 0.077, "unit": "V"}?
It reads {"value": 15, "unit": "V"}
